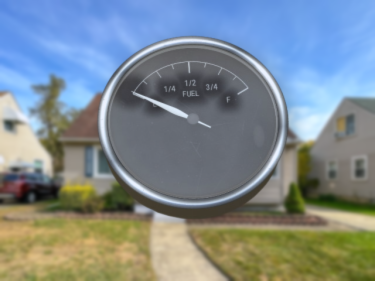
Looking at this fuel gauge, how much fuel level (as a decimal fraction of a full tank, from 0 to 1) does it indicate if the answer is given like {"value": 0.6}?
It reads {"value": 0}
